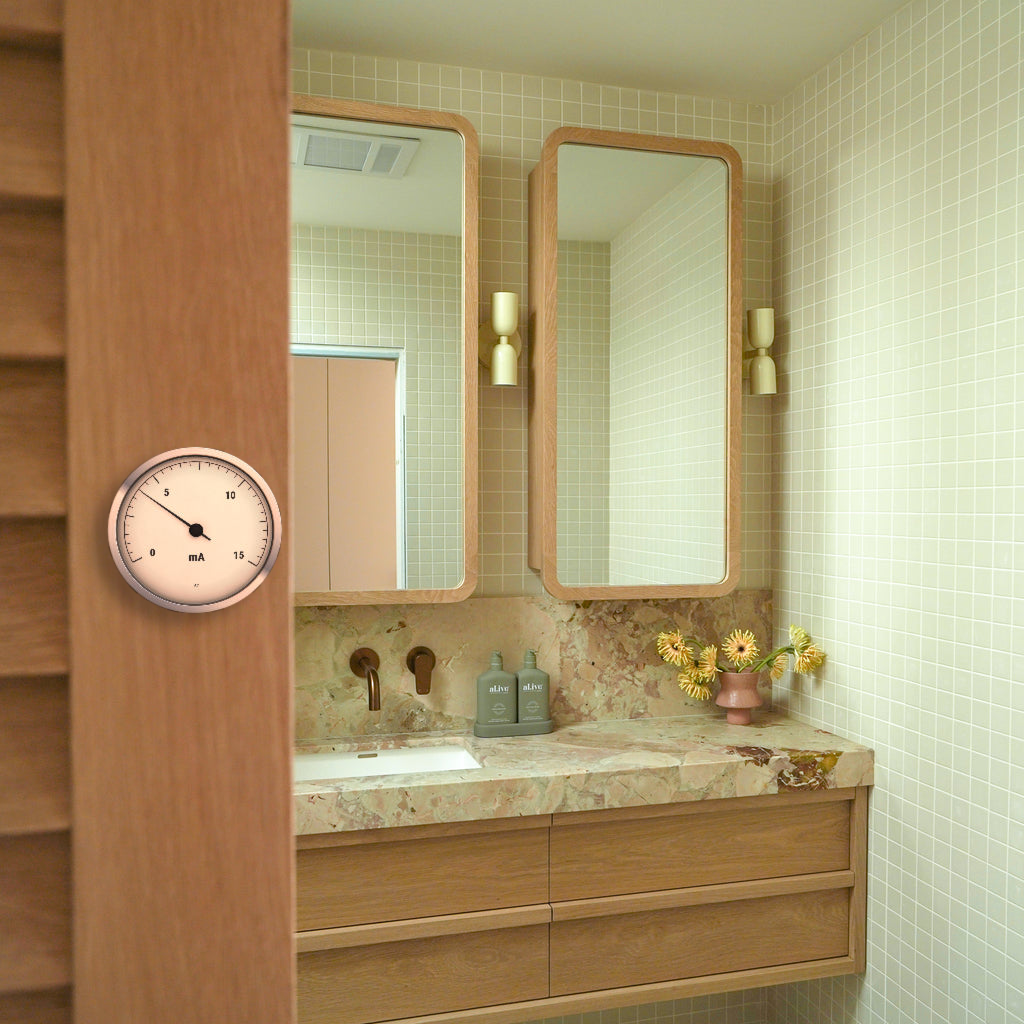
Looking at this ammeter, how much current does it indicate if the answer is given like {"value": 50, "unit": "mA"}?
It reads {"value": 4, "unit": "mA"}
